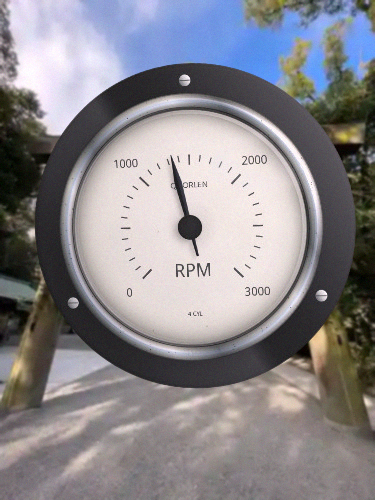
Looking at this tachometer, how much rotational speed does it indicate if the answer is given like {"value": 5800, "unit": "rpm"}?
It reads {"value": 1350, "unit": "rpm"}
